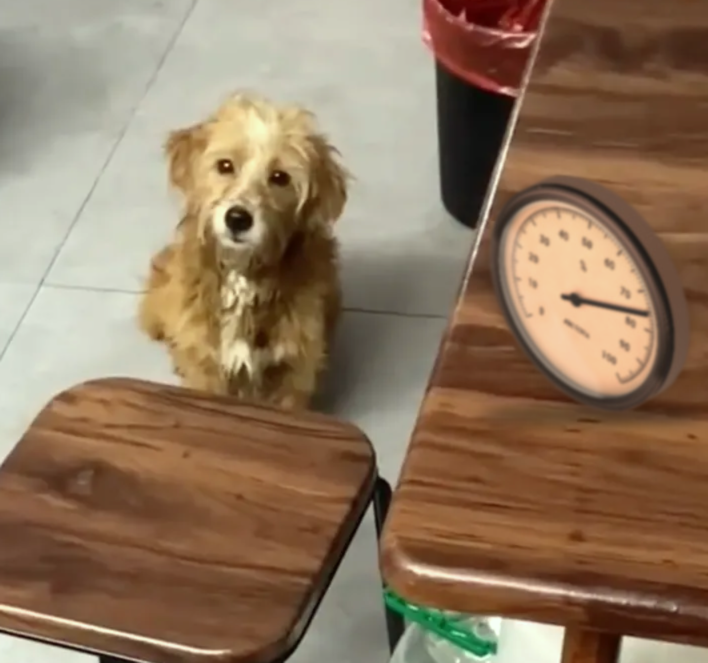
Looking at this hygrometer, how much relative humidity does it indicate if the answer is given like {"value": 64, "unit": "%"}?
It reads {"value": 75, "unit": "%"}
